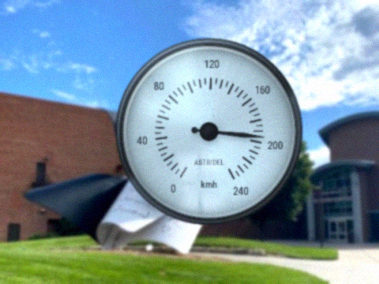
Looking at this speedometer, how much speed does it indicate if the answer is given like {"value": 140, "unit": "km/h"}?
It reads {"value": 195, "unit": "km/h"}
